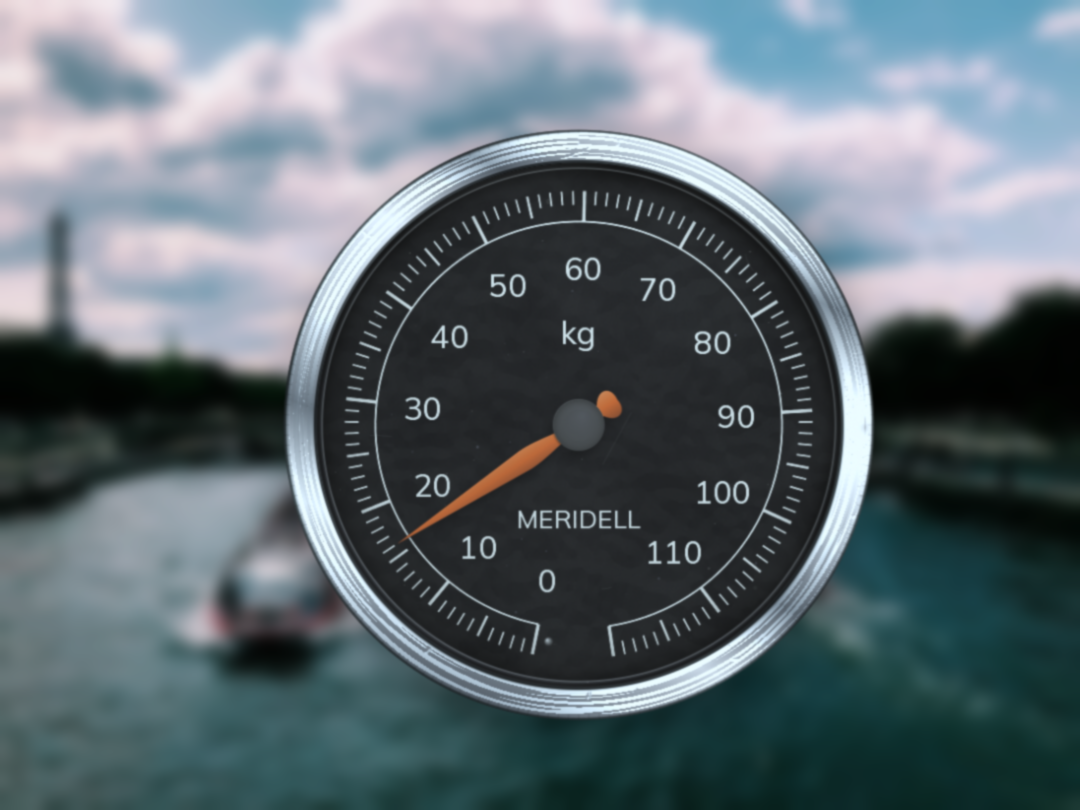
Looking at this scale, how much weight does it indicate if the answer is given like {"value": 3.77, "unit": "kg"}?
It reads {"value": 16, "unit": "kg"}
